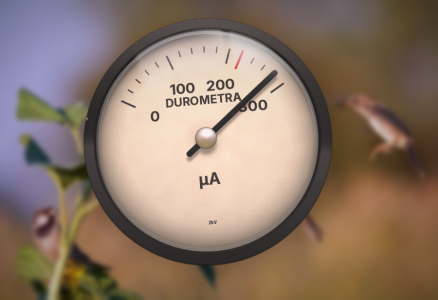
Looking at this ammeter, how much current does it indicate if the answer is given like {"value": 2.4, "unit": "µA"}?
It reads {"value": 280, "unit": "µA"}
